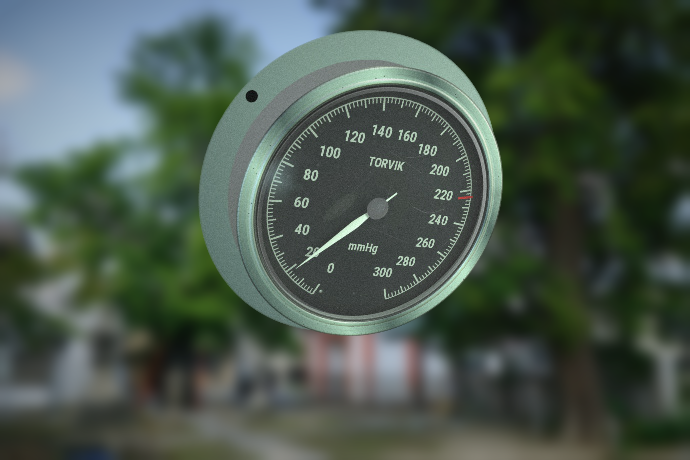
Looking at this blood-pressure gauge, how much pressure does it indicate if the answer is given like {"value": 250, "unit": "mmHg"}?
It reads {"value": 20, "unit": "mmHg"}
